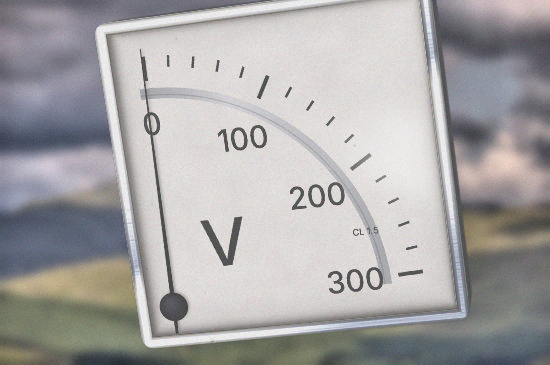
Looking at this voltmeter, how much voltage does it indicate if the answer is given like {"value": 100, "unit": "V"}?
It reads {"value": 0, "unit": "V"}
